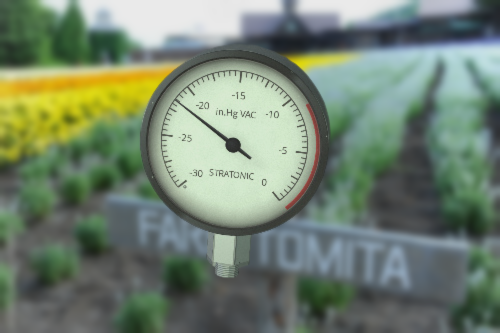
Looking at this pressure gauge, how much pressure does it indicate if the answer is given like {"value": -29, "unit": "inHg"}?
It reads {"value": -21.5, "unit": "inHg"}
